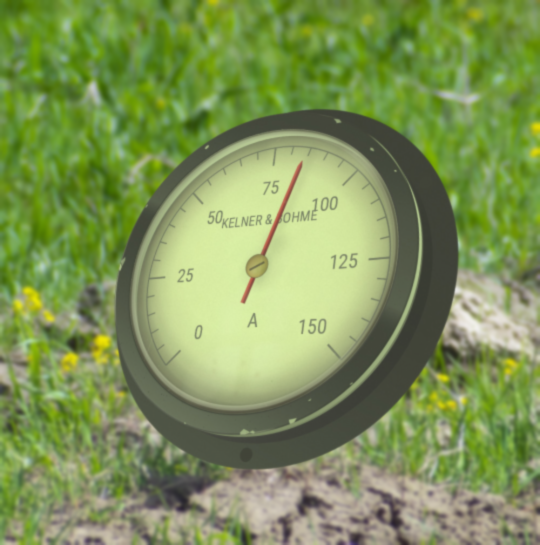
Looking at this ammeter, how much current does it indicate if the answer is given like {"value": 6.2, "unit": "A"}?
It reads {"value": 85, "unit": "A"}
